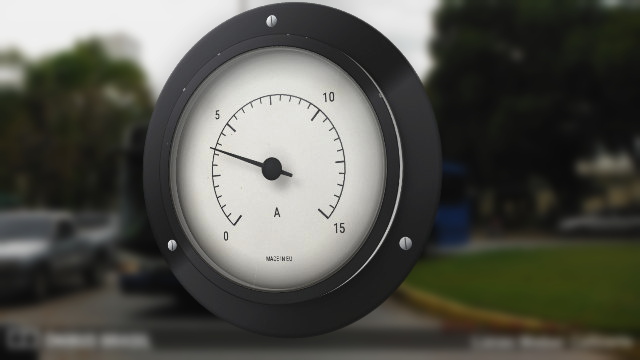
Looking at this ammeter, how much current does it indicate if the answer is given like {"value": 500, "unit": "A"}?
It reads {"value": 3.75, "unit": "A"}
